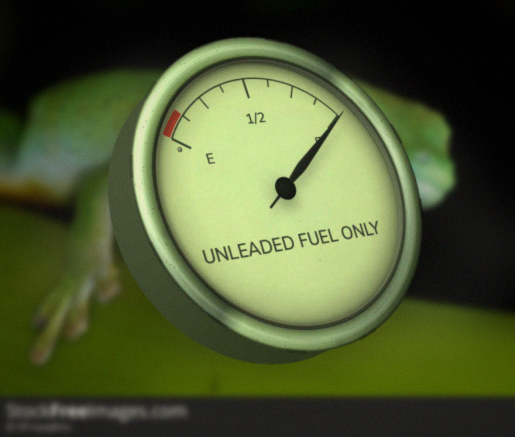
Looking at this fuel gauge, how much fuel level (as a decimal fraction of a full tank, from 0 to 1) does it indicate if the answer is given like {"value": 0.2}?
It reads {"value": 1}
